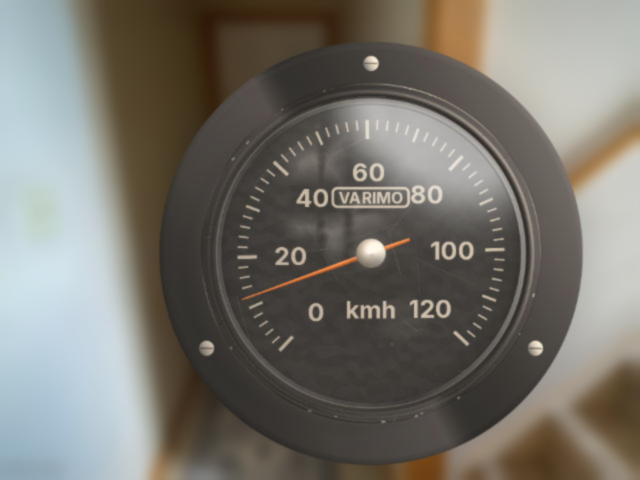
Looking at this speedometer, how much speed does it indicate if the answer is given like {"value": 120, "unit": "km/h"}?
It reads {"value": 12, "unit": "km/h"}
